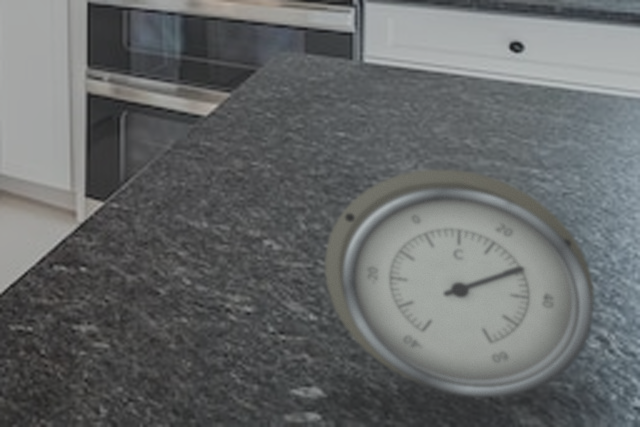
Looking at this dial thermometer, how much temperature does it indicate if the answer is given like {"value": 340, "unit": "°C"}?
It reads {"value": 30, "unit": "°C"}
